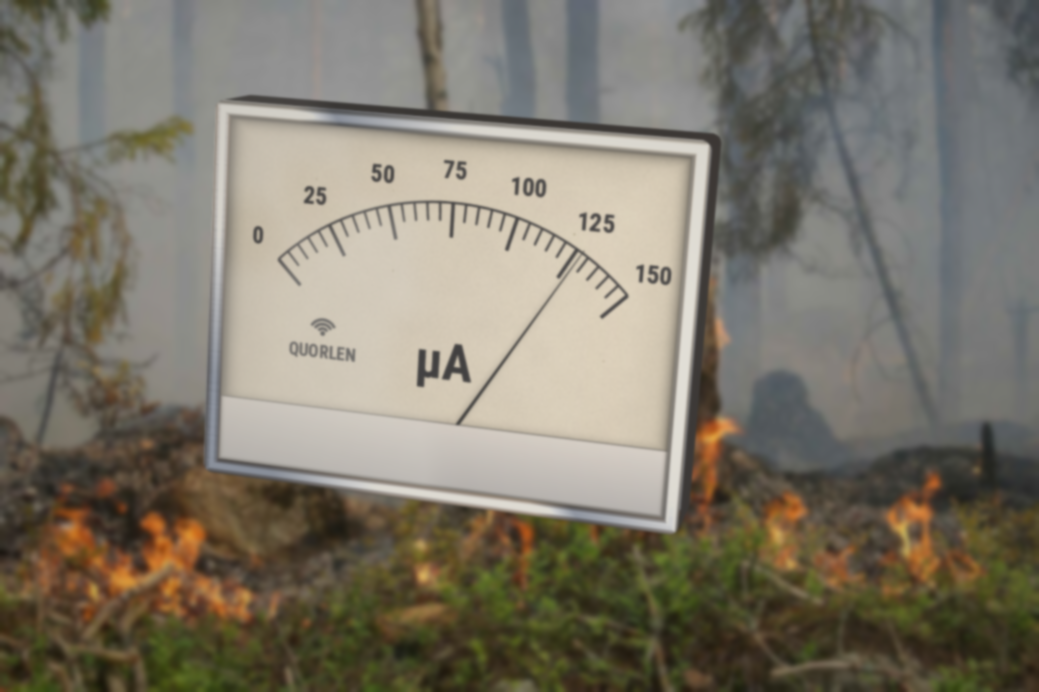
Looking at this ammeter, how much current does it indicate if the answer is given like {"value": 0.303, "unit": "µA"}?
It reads {"value": 127.5, "unit": "µA"}
